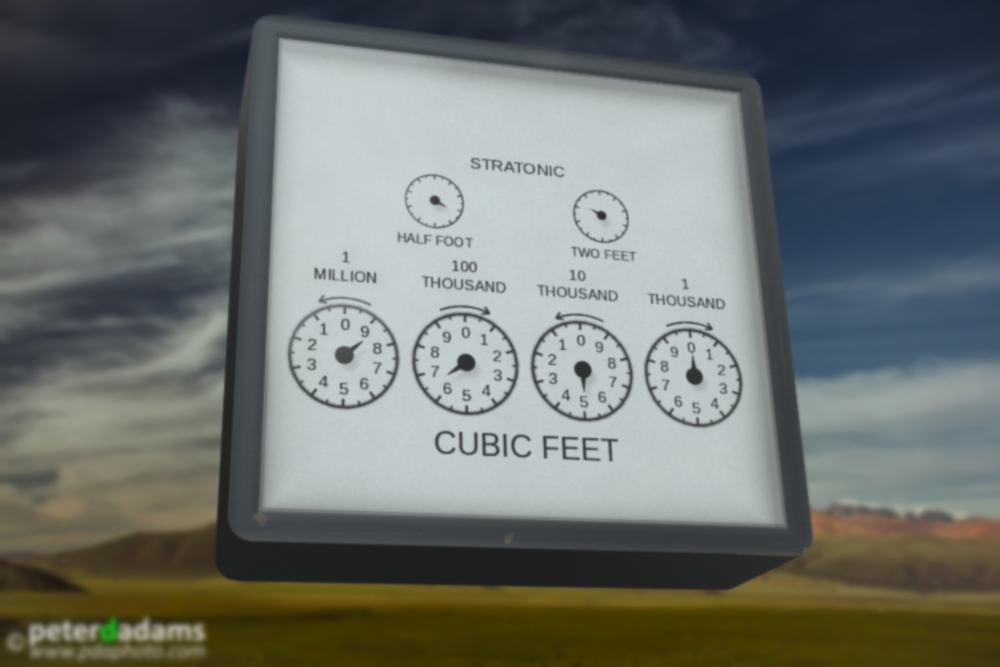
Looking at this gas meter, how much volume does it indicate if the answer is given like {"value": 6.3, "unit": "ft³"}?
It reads {"value": 865000, "unit": "ft³"}
